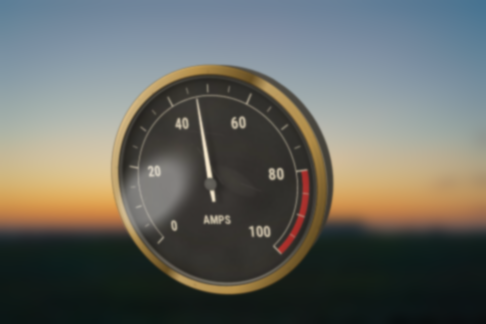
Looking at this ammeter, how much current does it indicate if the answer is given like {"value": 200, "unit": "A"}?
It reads {"value": 47.5, "unit": "A"}
